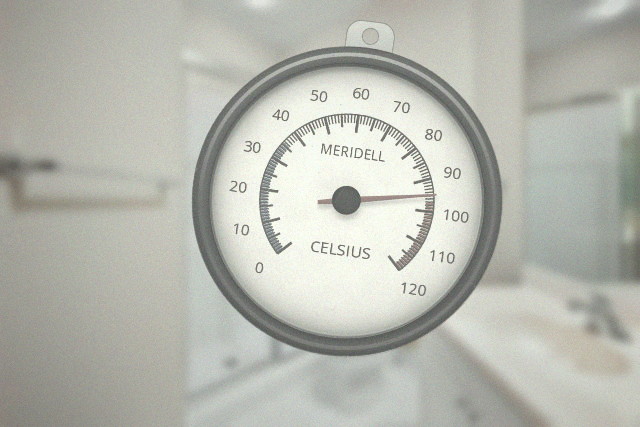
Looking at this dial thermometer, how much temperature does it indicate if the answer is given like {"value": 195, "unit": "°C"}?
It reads {"value": 95, "unit": "°C"}
